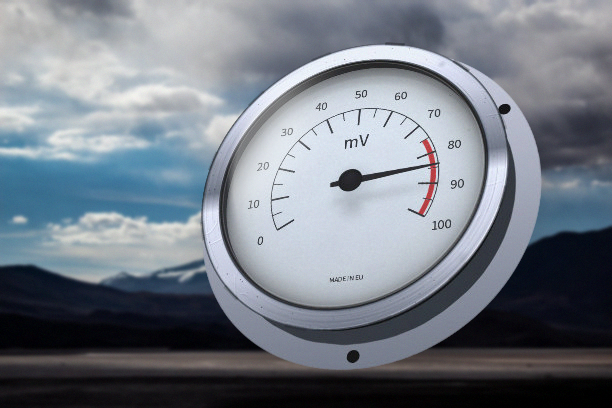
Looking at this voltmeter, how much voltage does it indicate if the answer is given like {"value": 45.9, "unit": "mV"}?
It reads {"value": 85, "unit": "mV"}
